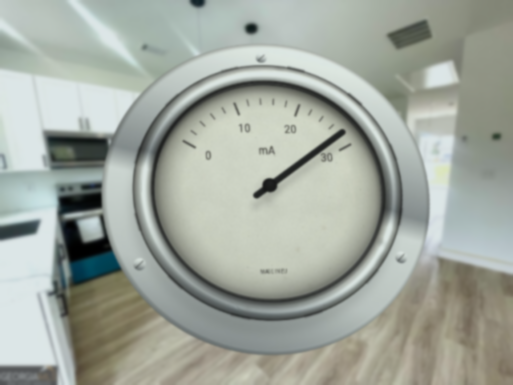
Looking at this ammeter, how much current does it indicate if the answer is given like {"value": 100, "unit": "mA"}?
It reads {"value": 28, "unit": "mA"}
